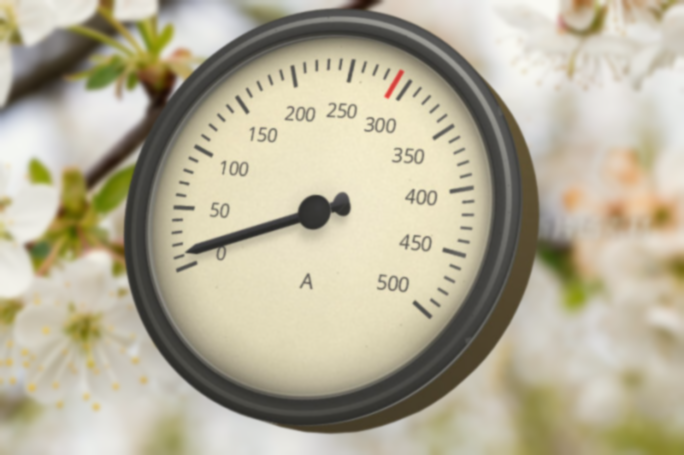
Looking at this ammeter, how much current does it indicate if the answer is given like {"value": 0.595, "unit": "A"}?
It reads {"value": 10, "unit": "A"}
